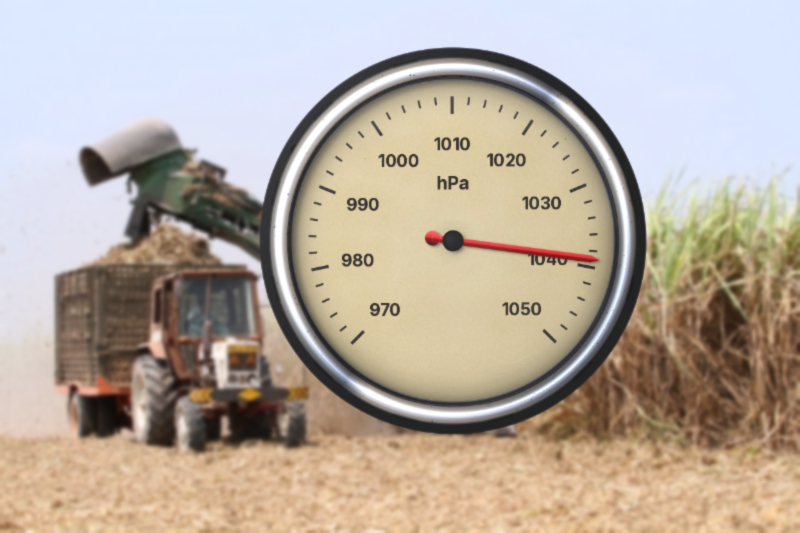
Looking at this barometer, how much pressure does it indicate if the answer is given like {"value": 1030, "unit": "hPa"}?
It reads {"value": 1039, "unit": "hPa"}
